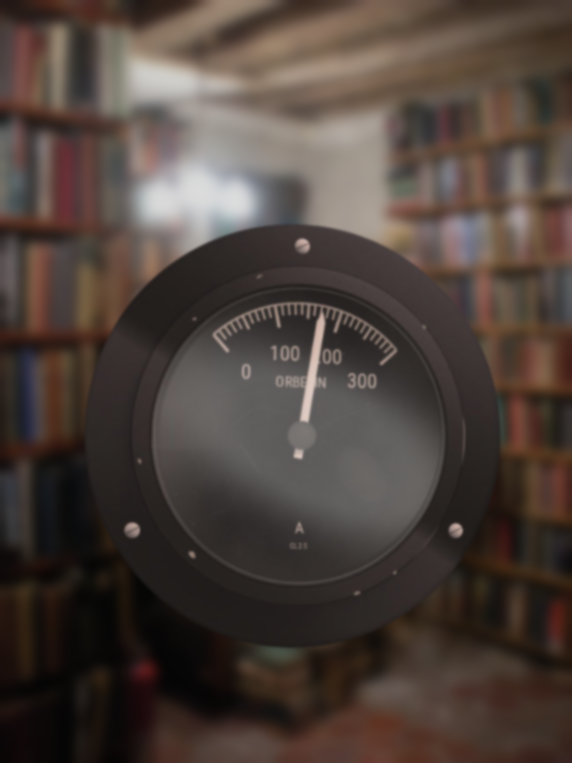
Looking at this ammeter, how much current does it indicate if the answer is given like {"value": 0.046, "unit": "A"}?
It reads {"value": 170, "unit": "A"}
